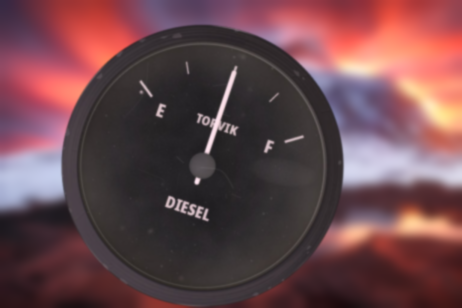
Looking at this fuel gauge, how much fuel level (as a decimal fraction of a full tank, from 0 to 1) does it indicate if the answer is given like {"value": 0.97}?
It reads {"value": 0.5}
